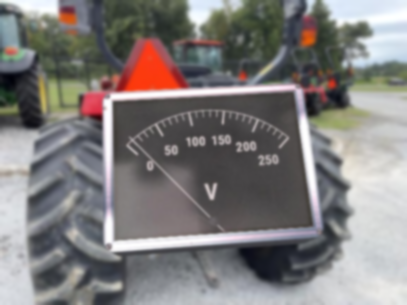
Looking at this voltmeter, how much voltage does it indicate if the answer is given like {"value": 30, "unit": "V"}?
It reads {"value": 10, "unit": "V"}
